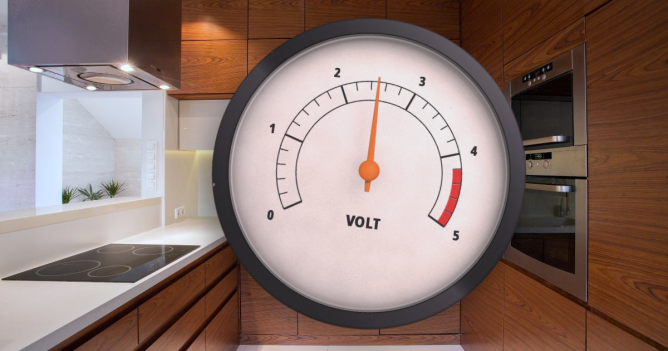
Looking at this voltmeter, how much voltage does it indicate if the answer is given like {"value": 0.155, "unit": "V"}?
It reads {"value": 2.5, "unit": "V"}
